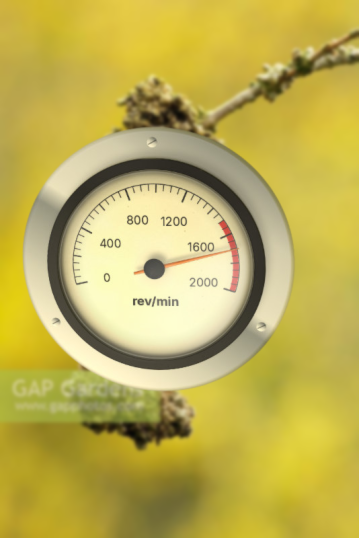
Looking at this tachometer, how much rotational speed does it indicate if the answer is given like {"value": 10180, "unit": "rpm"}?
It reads {"value": 1700, "unit": "rpm"}
